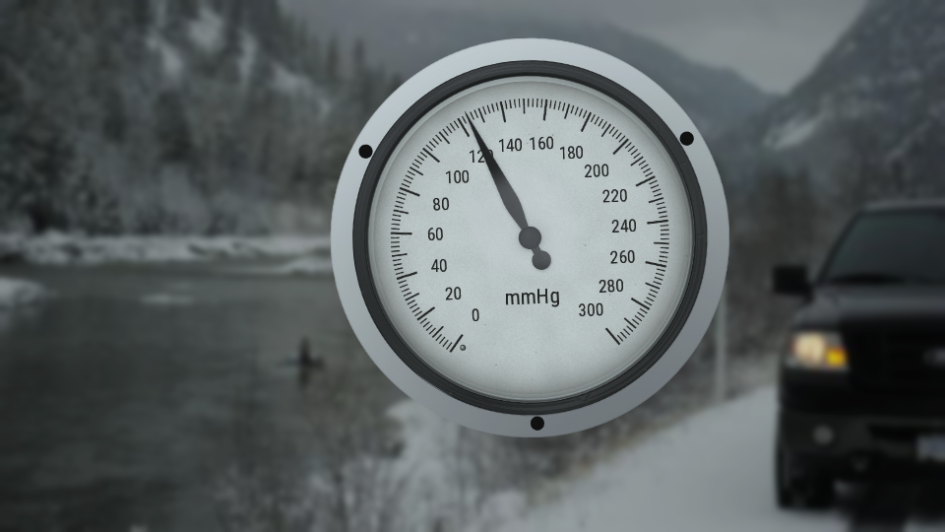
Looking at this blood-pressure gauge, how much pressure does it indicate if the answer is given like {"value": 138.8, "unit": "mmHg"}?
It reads {"value": 124, "unit": "mmHg"}
